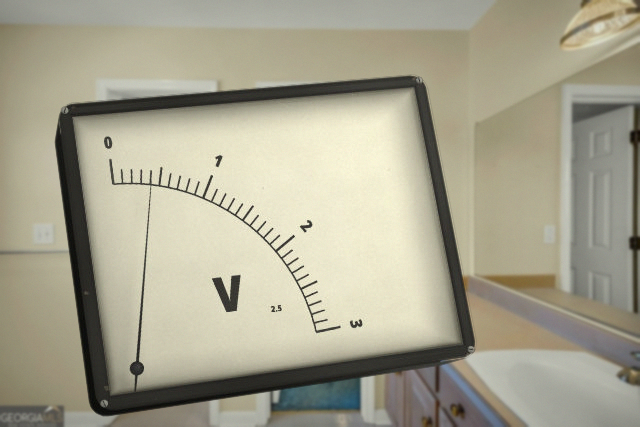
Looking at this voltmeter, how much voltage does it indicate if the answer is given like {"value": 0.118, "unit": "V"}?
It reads {"value": 0.4, "unit": "V"}
